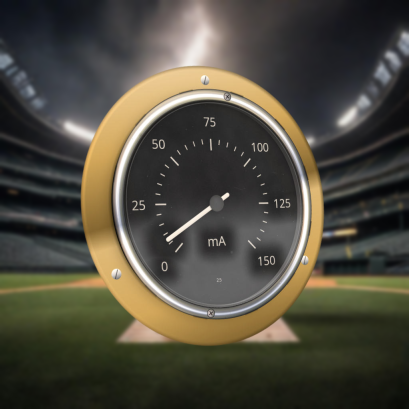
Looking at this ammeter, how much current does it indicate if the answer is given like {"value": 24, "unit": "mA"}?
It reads {"value": 7.5, "unit": "mA"}
